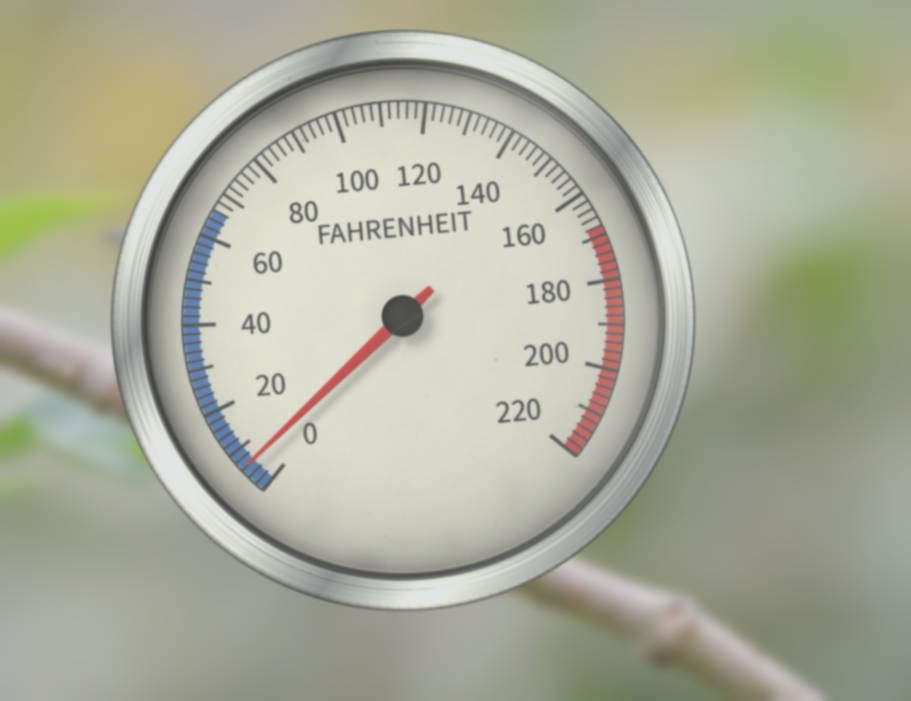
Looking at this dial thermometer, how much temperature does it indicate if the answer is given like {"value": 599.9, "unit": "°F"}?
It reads {"value": 6, "unit": "°F"}
